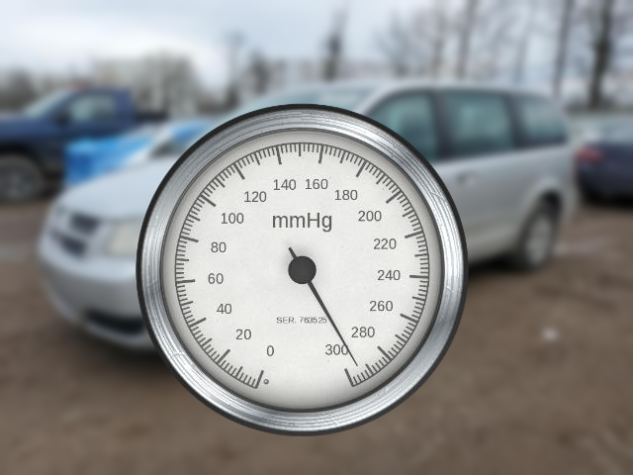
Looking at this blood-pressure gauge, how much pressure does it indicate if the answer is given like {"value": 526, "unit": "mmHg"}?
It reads {"value": 294, "unit": "mmHg"}
